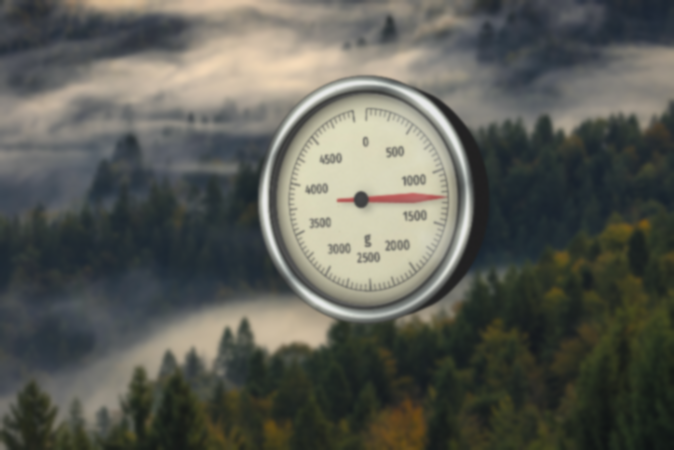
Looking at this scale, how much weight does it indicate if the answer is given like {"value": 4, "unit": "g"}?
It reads {"value": 1250, "unit": "g"}
